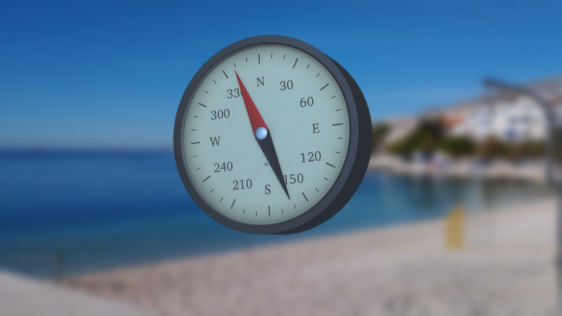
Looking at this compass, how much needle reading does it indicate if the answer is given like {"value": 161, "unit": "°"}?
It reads {"value": 340, "unit": "°"}
